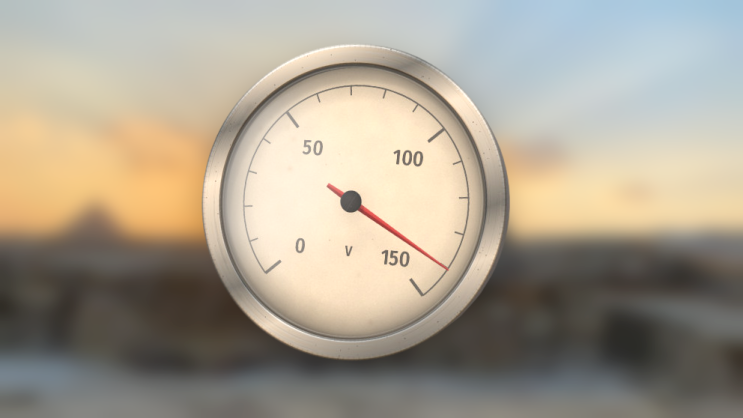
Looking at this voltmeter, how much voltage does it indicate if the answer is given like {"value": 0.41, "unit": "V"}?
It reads {"value": 140, "unit": "V"}
